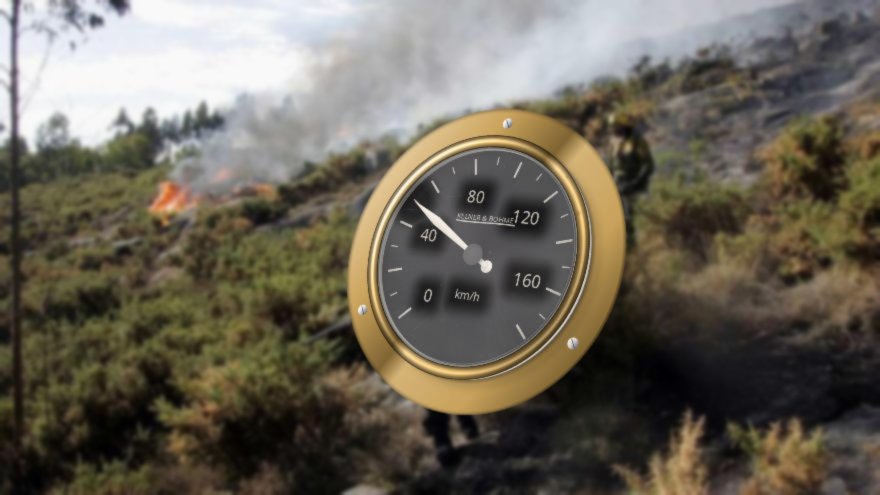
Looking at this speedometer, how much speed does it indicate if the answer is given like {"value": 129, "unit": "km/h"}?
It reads {"value": 50, "unit": "km/h"}
